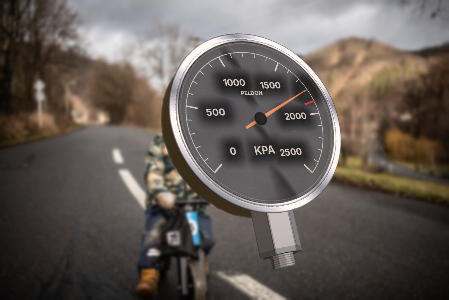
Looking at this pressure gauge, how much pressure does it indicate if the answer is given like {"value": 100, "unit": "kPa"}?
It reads {"value": 1800, "unit": "kPa"}
